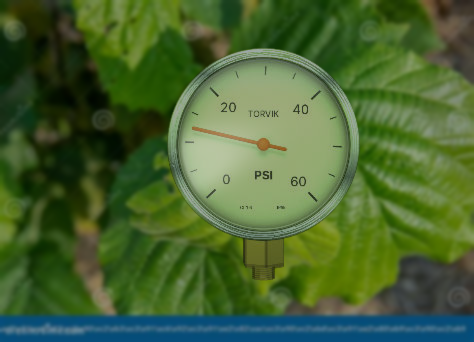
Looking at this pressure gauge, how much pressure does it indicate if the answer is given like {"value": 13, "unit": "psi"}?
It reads {"value": 12.5, "unit": "psi"}
